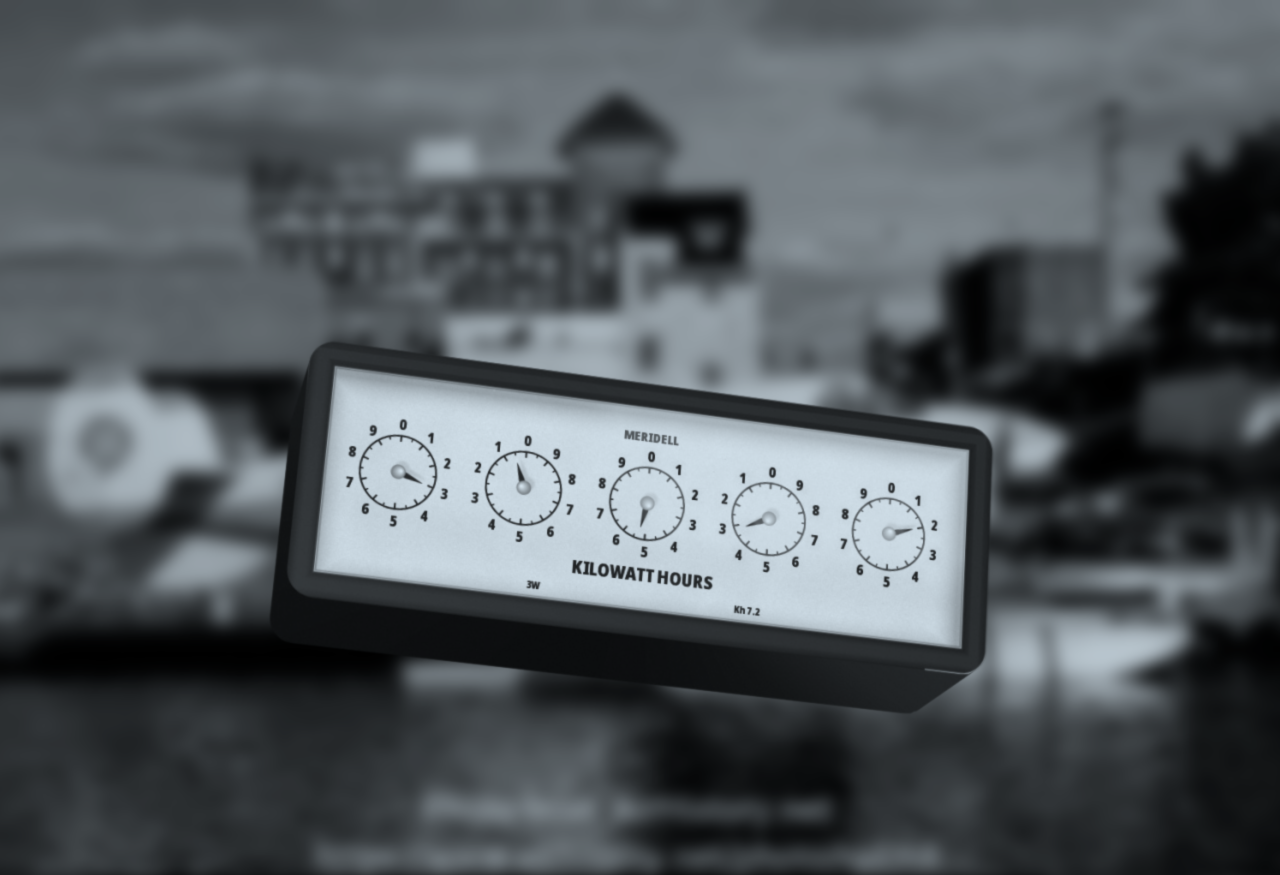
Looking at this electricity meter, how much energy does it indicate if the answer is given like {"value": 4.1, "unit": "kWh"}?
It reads {"value": 30532, "unit": "kWh"}
